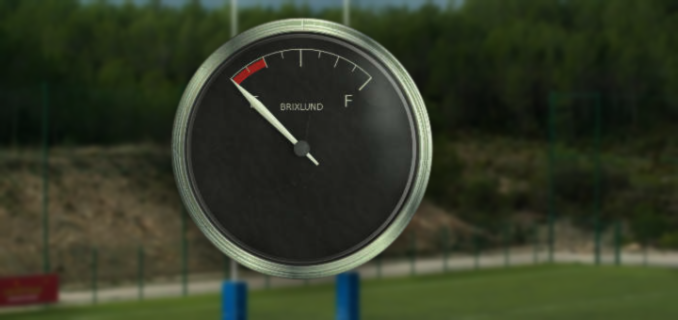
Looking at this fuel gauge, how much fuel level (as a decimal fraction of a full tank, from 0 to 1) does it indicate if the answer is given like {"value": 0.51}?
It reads {"value": 0}
